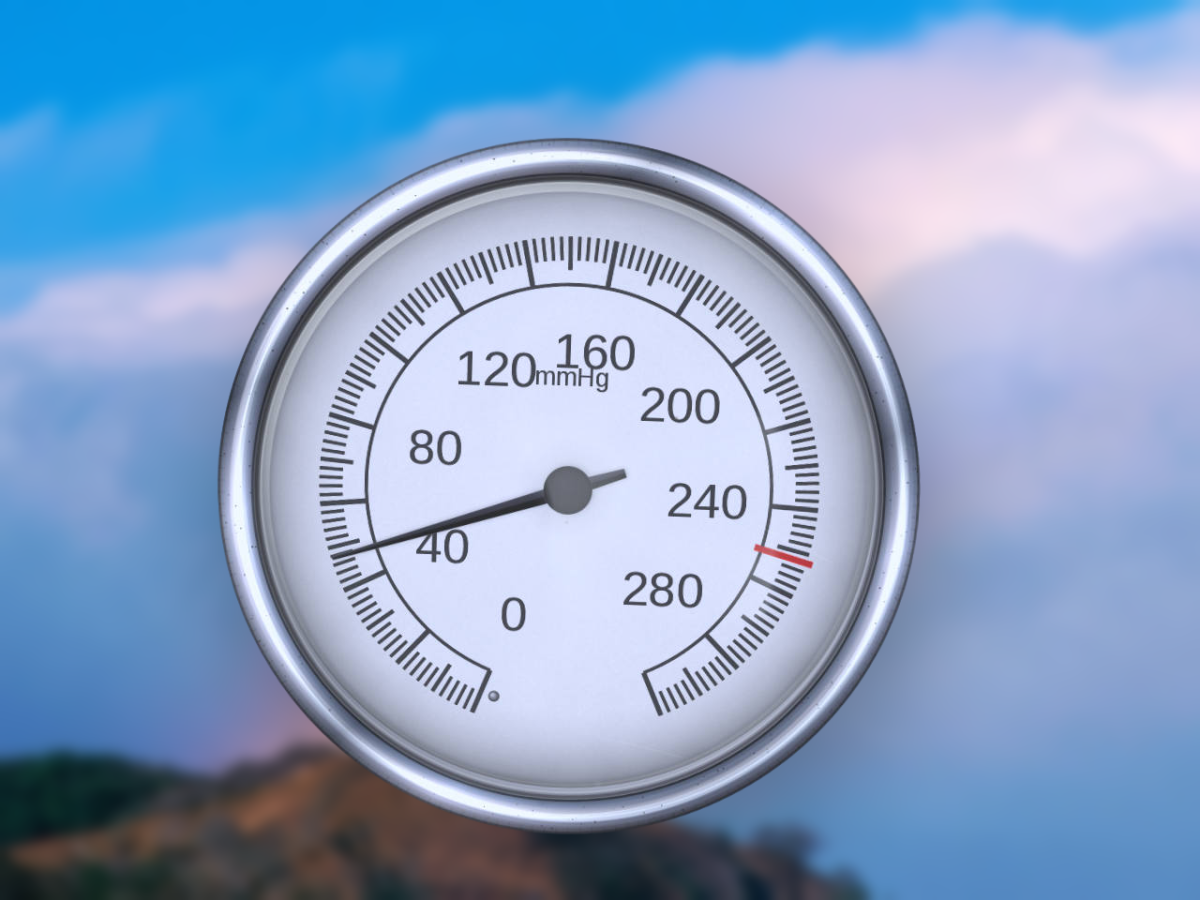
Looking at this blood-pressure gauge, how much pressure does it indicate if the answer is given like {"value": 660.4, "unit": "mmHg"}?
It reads {"value": 48, "unit": "mmHg"}
